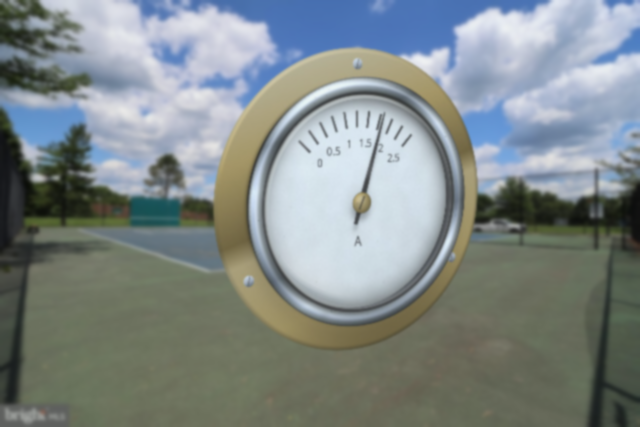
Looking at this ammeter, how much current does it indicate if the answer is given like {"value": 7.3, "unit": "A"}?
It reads {"value": 1.75, "unit": "A"}
